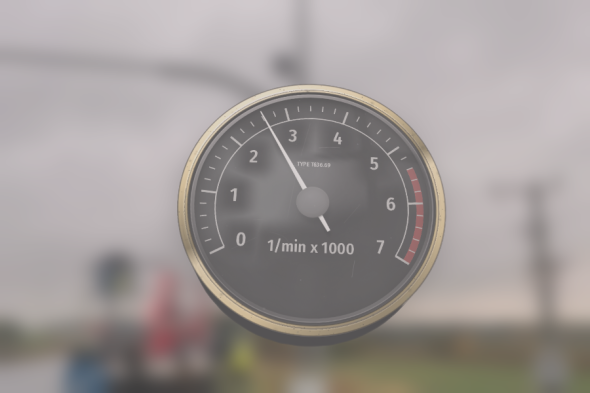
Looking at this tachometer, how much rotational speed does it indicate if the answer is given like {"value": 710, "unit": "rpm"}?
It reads {"value": 2600, "unit": "rpm"}
